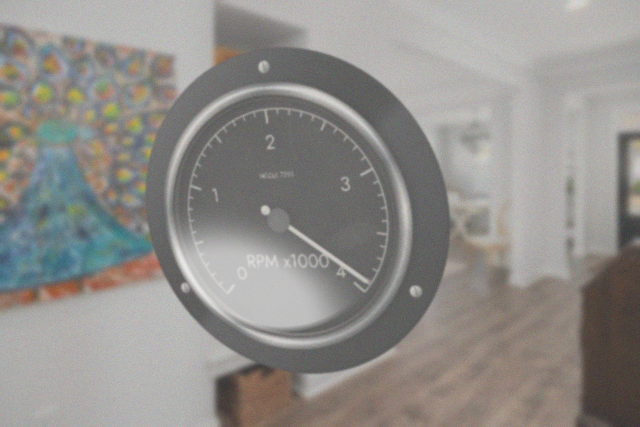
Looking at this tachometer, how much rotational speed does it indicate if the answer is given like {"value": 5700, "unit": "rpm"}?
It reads {"value": 3900, "unit": "rpm"}
